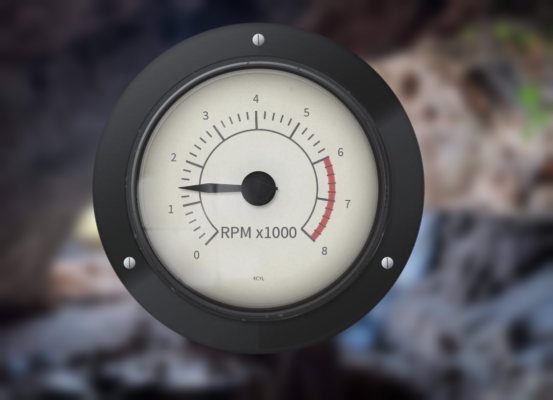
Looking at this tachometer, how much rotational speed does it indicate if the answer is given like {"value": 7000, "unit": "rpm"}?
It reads {"value": 1400, "unit": "rpm"}
